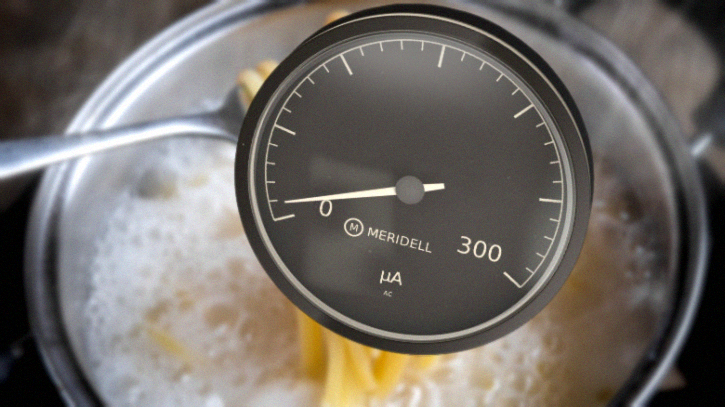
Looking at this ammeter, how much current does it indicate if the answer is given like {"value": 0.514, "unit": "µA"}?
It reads {"value": 10, "unit": "µA"}
